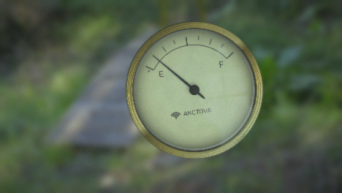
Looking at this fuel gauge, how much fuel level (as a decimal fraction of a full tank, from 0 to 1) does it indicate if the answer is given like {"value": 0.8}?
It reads {"value": 0.125}
